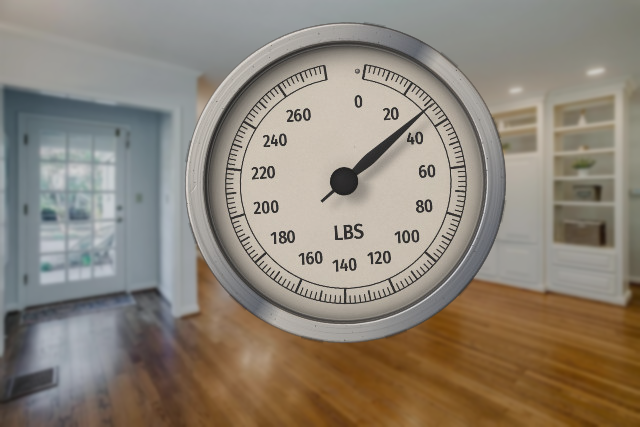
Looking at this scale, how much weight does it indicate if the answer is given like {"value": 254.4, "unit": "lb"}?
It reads {"value": 32, "unit": "lb"}
